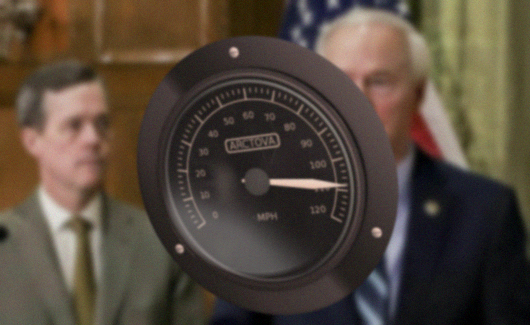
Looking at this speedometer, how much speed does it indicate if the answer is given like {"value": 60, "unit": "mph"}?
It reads {"value": 108, "unit": "mph"}
